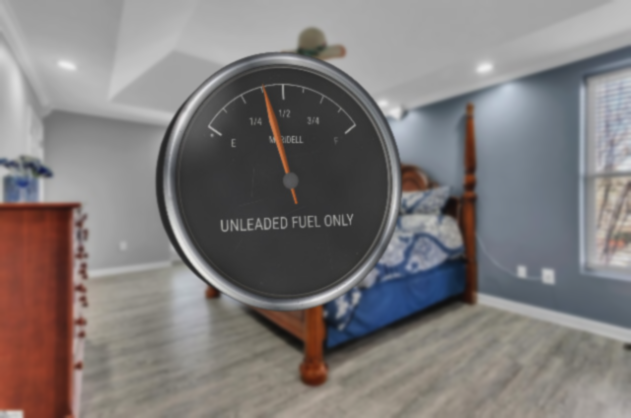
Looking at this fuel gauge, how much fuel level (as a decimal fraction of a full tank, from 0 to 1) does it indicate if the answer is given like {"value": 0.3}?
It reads {"value": 0.375}
